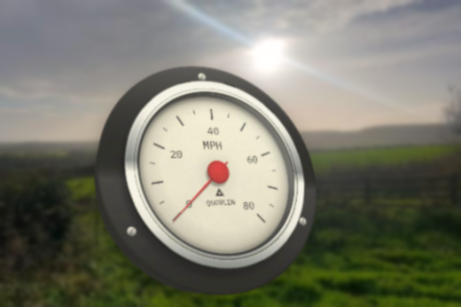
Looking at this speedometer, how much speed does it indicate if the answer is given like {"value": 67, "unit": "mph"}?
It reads {"value": 0, "unit": "mph"}
